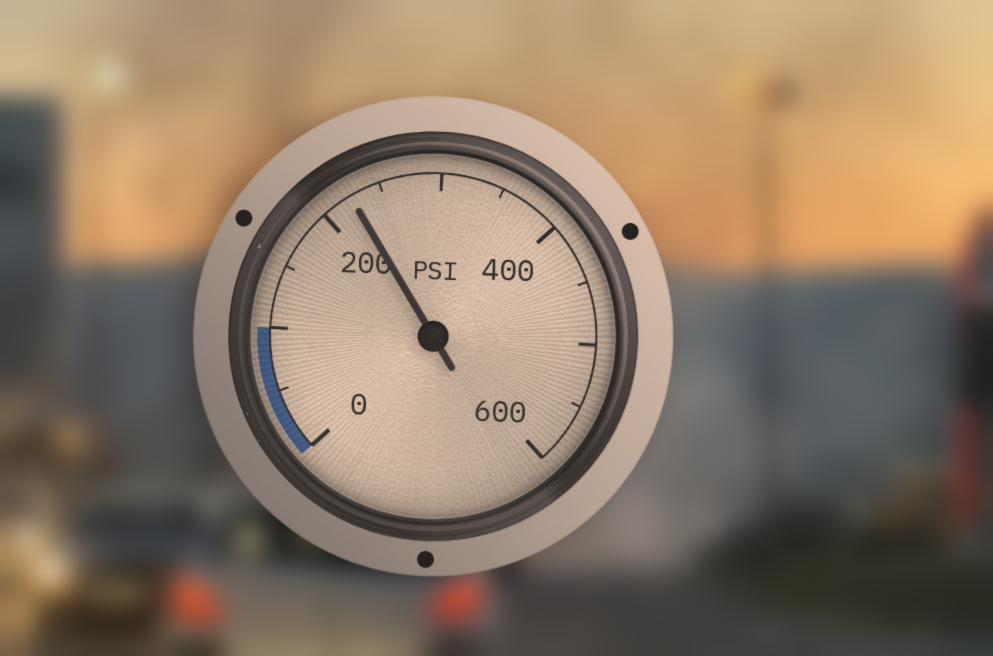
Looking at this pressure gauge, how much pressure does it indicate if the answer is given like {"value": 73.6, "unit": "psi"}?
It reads {"value": 225, "unit": "psi"}
